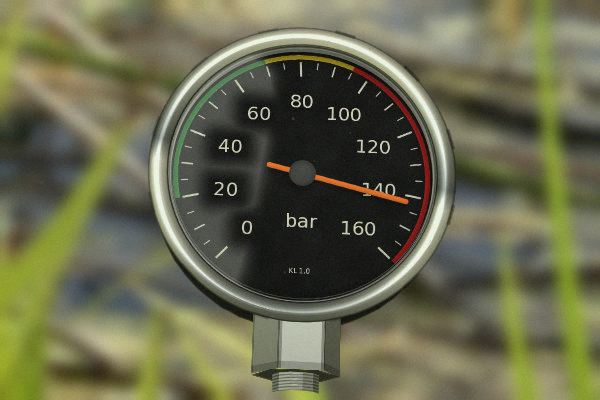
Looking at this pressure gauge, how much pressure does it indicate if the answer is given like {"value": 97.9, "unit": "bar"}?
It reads {"value": 142.5, "unit": "bar"}
